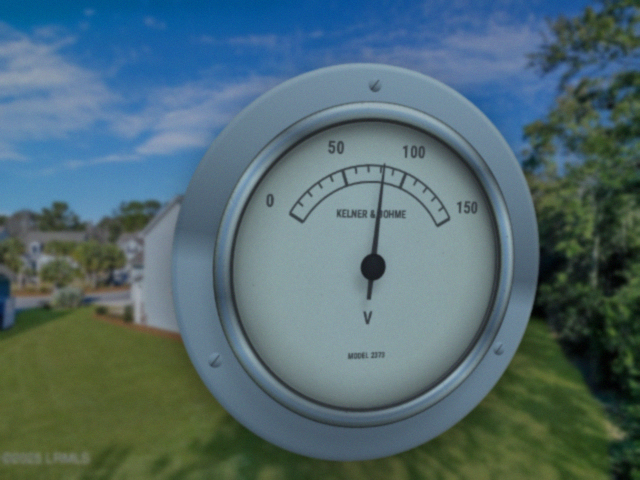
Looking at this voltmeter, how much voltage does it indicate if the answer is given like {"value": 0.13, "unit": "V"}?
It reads {"value": 80, "unit": "V"}
